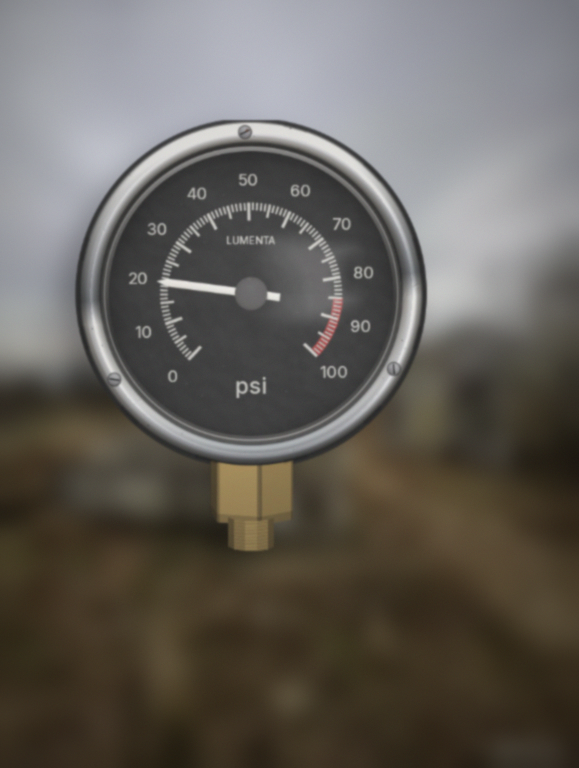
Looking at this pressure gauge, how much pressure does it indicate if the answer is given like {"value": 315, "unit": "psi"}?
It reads {"value": 20, "unit": "psi"}
